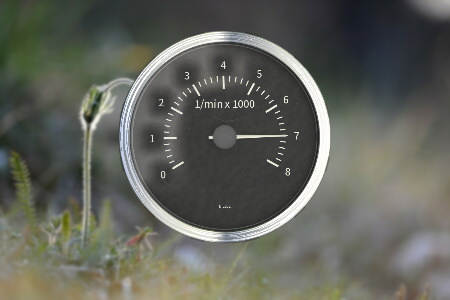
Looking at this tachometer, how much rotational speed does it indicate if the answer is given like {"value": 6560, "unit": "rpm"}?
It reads {"value": 7000, "unit": "rpm"}
